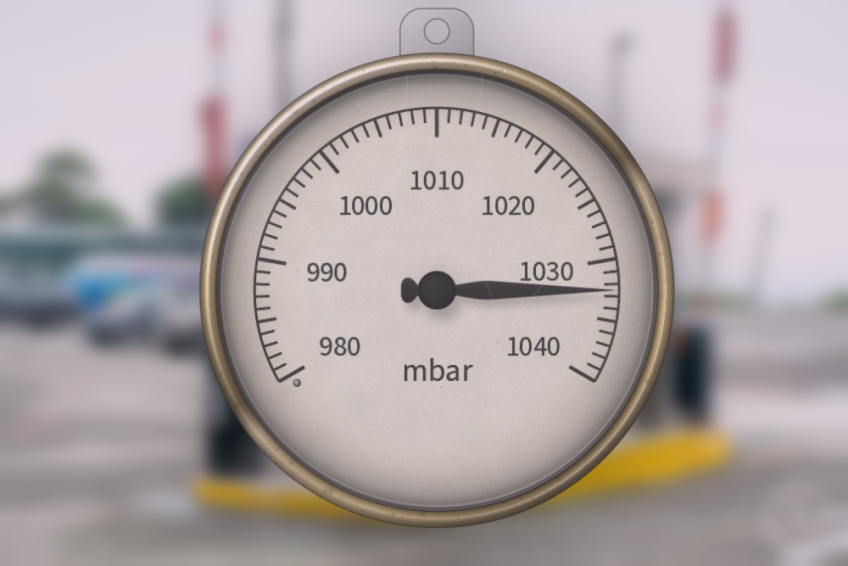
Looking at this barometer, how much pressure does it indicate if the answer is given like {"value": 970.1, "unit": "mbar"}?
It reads {"value": 1032.5, "unit": "mbar"}
